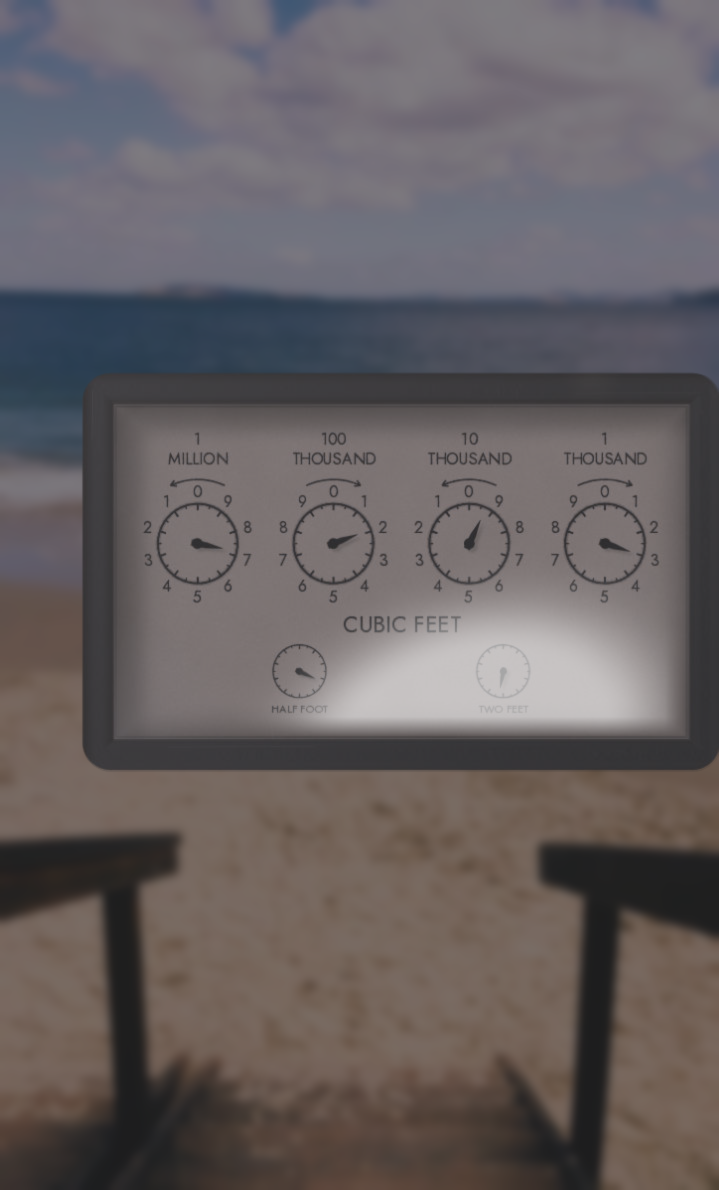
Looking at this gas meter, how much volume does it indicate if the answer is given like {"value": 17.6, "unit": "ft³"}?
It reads {"value": 719300, "unit": "ft³"}
